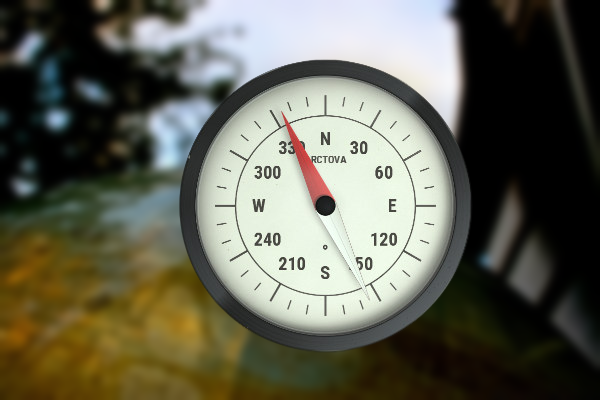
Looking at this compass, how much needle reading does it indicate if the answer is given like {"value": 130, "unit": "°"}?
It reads {"value": 335, "unit": "°"}
